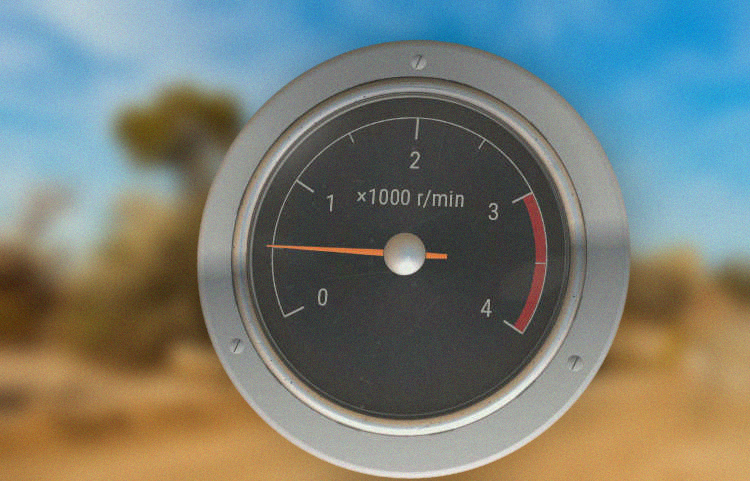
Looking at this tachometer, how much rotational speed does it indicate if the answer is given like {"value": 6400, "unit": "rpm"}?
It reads {"value": 500, "unit": "rpm"}
